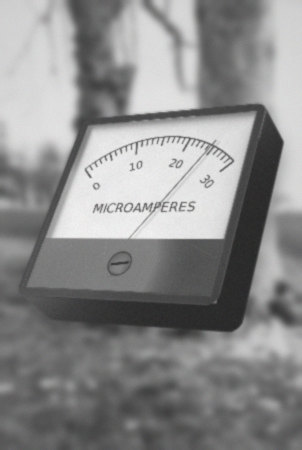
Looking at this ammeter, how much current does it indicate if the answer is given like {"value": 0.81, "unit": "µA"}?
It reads {"value": 25, "unit": "µA"}
